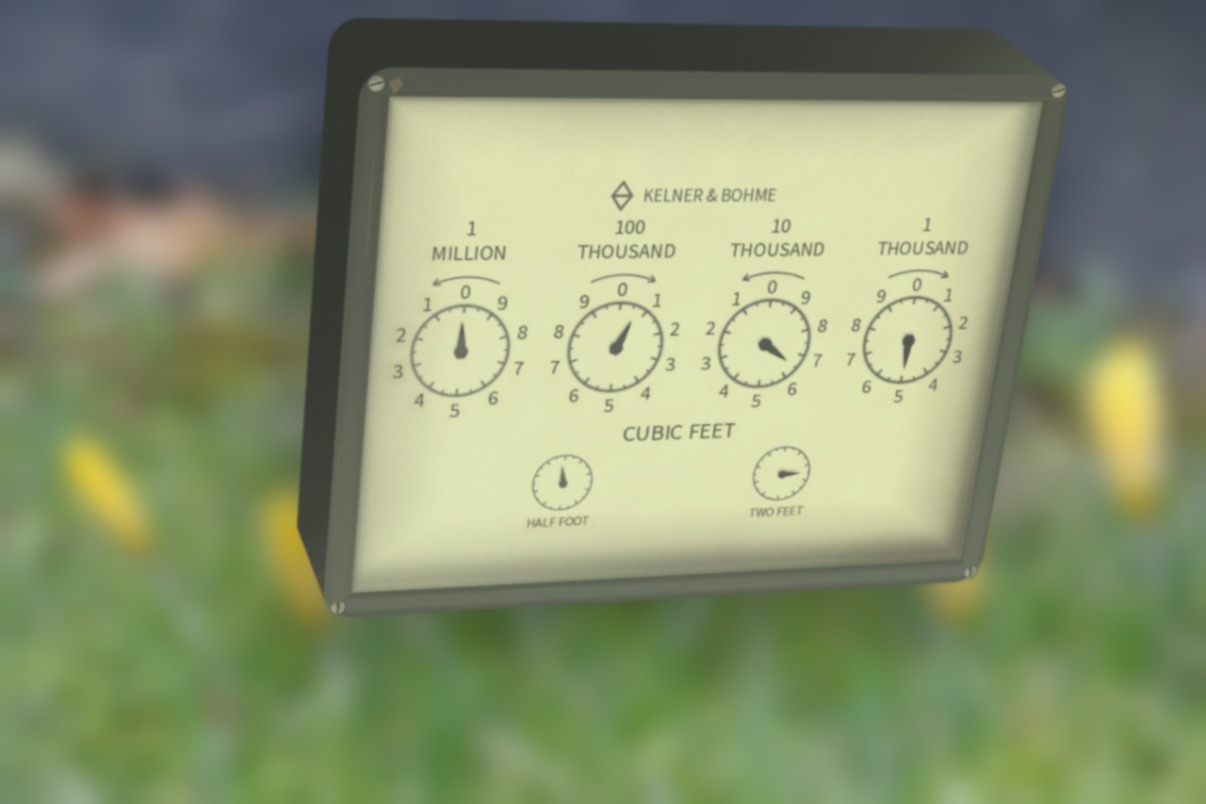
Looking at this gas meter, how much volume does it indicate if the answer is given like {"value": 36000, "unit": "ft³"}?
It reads {"value": 6500, "unit": "ft³"}
